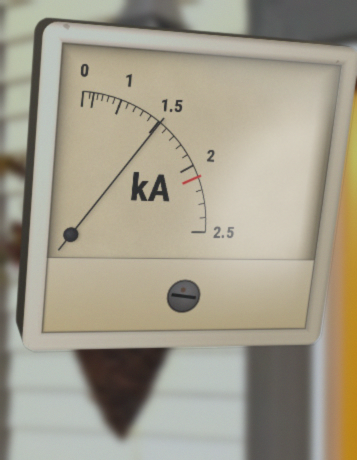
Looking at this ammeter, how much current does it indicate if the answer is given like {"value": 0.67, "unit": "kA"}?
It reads {"value": 1.5, "unit": "kA"}
